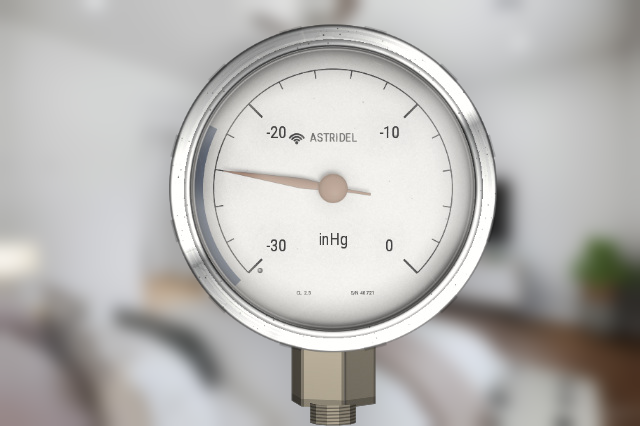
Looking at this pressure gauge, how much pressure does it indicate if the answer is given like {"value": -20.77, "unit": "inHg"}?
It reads {"value": -24, "unit": "inHg"}
